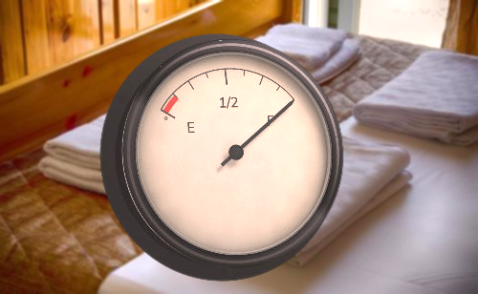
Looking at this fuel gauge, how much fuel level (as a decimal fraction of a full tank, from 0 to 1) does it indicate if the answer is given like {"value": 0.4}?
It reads {"value": 1}
